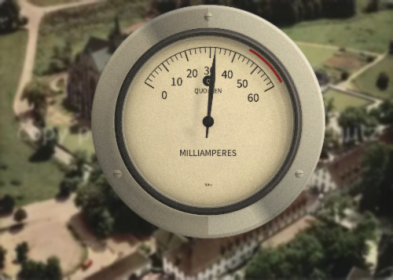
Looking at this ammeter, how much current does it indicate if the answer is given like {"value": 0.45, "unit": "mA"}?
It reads {"value": 32, "unit": "mA"}
